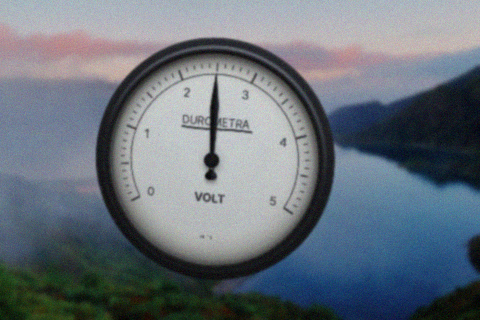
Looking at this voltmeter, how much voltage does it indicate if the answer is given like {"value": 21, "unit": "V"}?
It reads {"value": 2.5, "unit": "V"}
